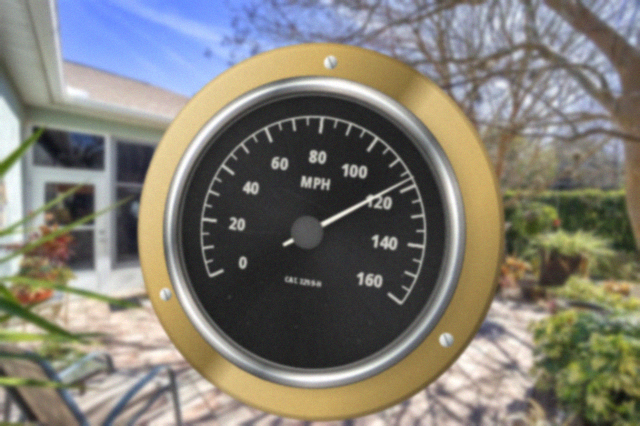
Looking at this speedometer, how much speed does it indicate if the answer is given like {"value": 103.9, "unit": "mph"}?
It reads {"value": 117.5, "unit": "mph"}
